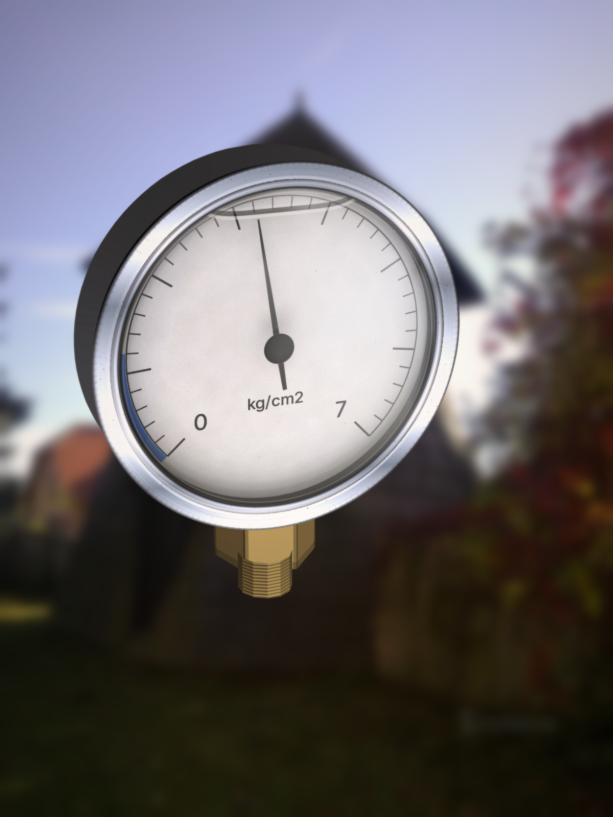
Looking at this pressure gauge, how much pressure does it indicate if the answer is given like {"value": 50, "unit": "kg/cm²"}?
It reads {"value": 3.2, "unit": "kg/cm²"}
